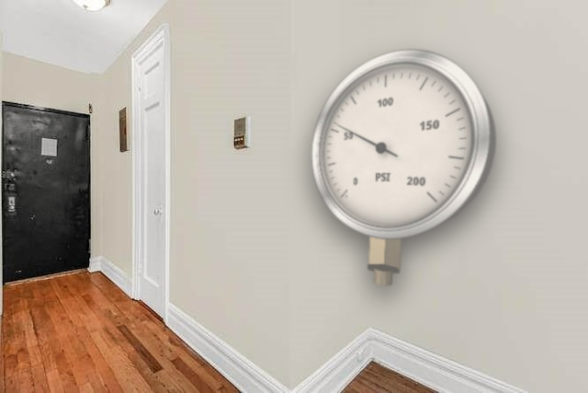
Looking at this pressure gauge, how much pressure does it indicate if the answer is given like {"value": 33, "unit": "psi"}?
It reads {"value": 55, "unit": "psi"}
